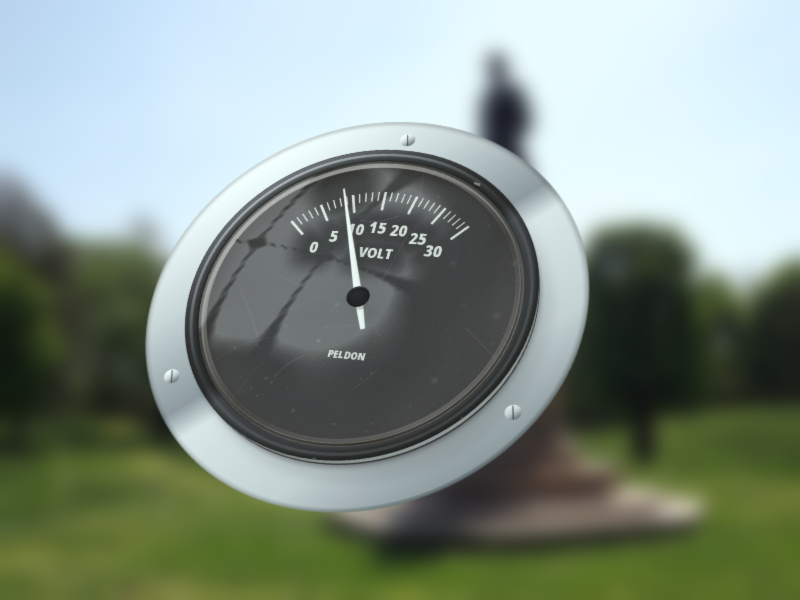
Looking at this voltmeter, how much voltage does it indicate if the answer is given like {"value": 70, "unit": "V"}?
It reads {"value": 9, "unit": "V"}
